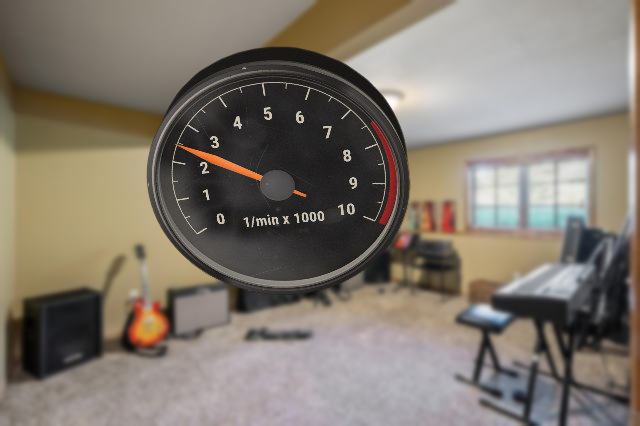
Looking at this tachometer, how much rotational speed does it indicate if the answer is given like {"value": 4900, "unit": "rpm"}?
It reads {"value": 2500, "unit": "rpm"}
